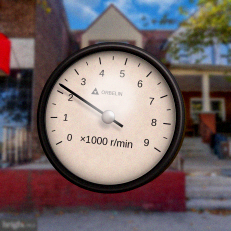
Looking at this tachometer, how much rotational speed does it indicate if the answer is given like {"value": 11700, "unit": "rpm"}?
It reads {"value": 2250, "unit": "rpm"}
